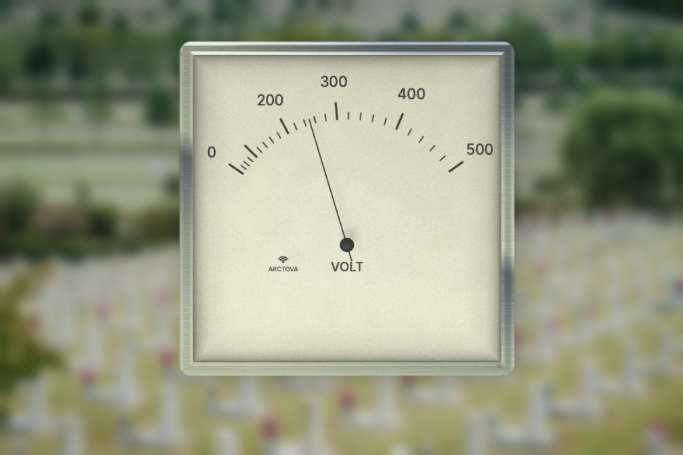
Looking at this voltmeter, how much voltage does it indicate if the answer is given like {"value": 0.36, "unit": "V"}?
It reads {"value": 250, "unit": "V"}
